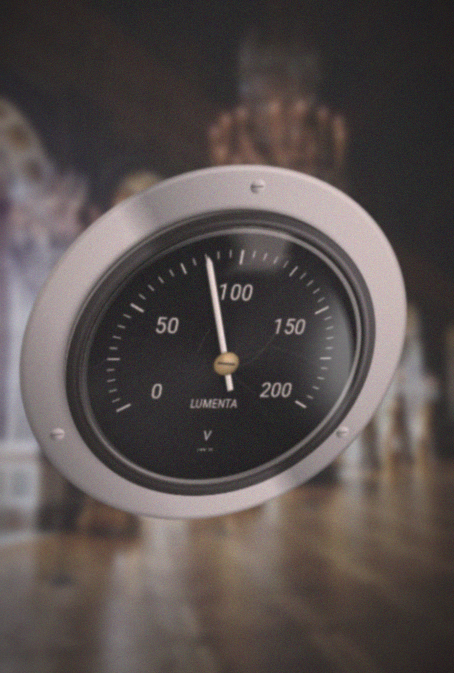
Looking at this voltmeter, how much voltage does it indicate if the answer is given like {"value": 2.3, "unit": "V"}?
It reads {"value": 85, "unit": "V"}
